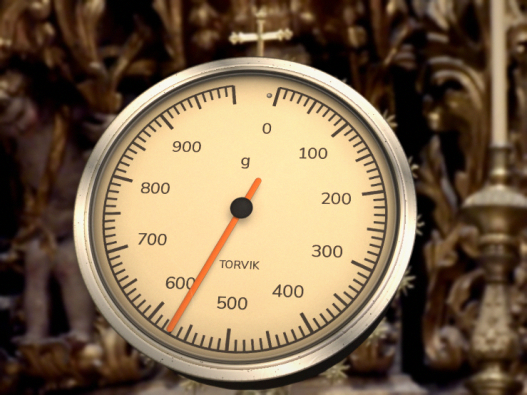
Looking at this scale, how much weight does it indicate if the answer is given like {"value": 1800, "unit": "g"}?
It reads {"value": 570, "unit": "g"}
